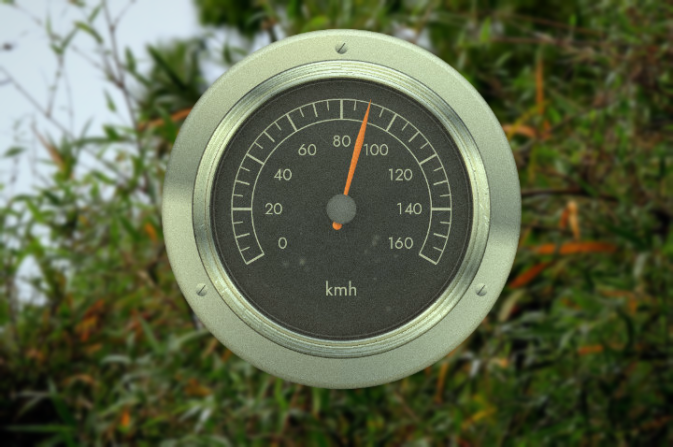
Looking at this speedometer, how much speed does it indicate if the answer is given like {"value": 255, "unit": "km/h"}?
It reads {"value": 90, "unit": "km/h"}
